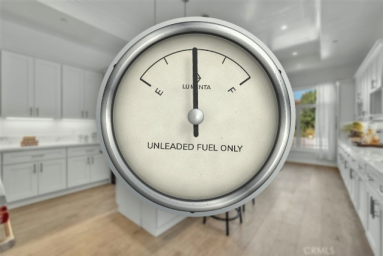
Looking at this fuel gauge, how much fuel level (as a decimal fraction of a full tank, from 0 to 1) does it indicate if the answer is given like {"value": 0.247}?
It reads {"value": 0.5}
